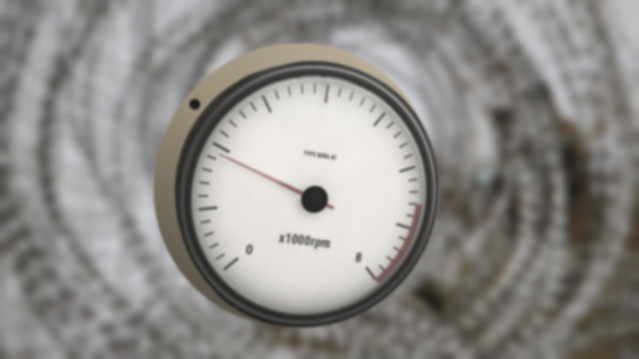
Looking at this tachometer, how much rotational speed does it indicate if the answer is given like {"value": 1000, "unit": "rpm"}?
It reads {"value": 1900, "unit": "rpm"}
